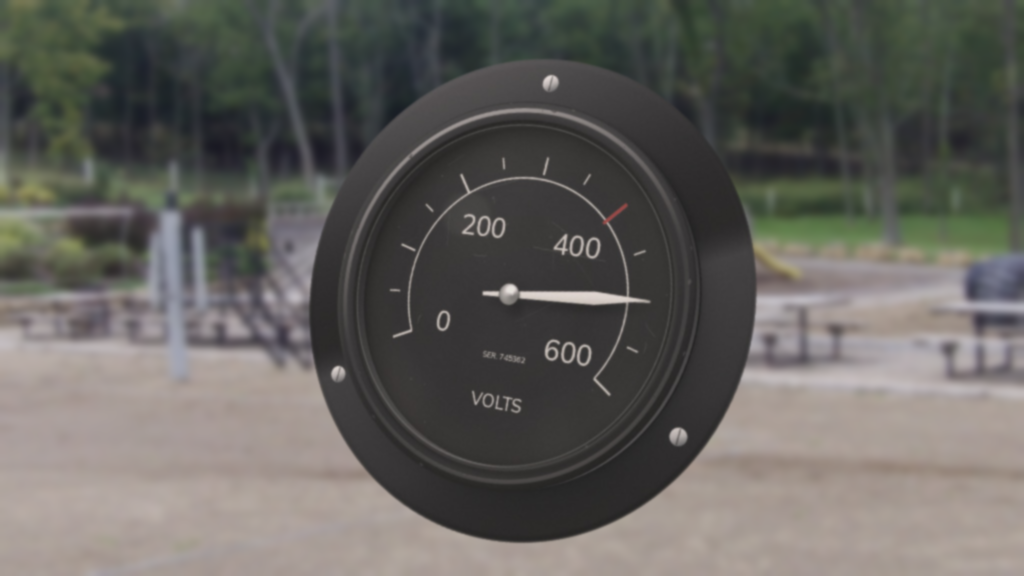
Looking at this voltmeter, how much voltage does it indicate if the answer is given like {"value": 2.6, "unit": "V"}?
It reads {"value": 500, "unit": "V"}
